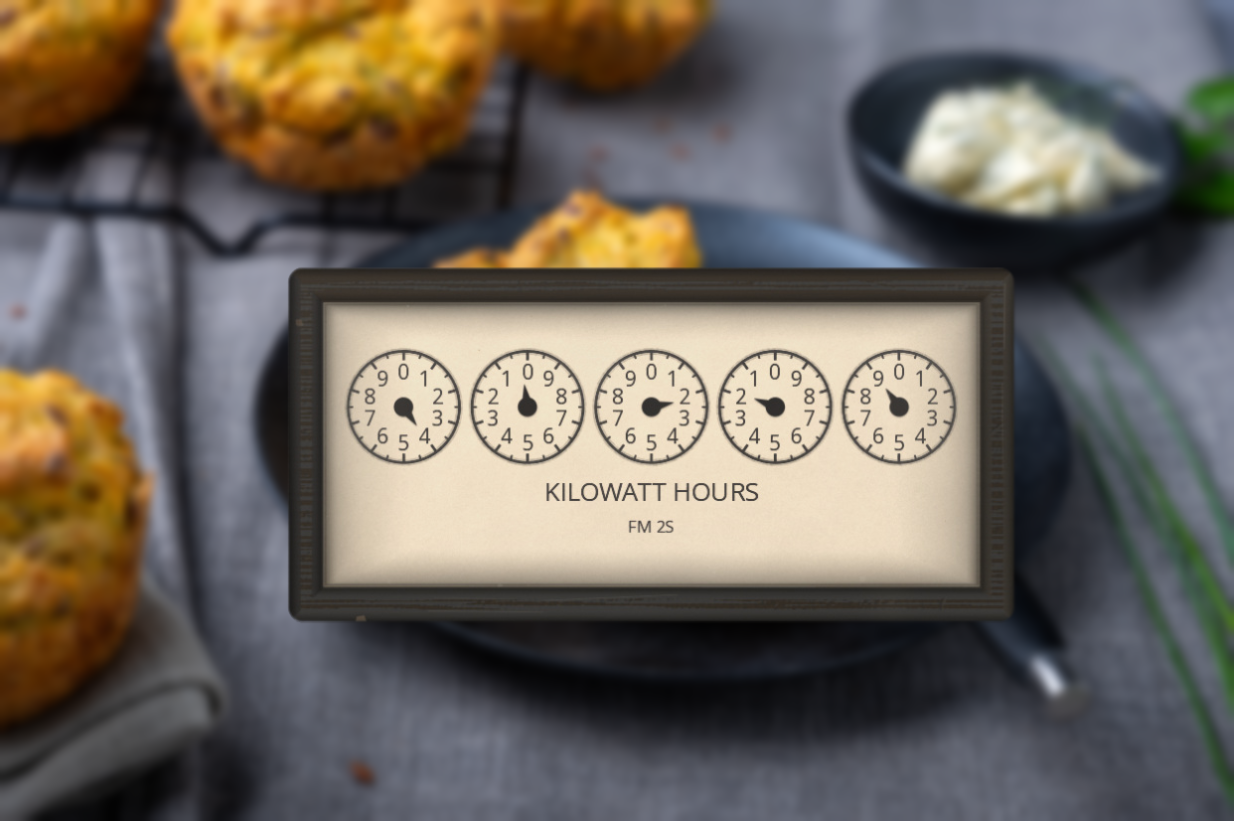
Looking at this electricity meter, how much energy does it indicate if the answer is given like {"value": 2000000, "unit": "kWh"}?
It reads {"value": 40219, "unit": "kWh"}
